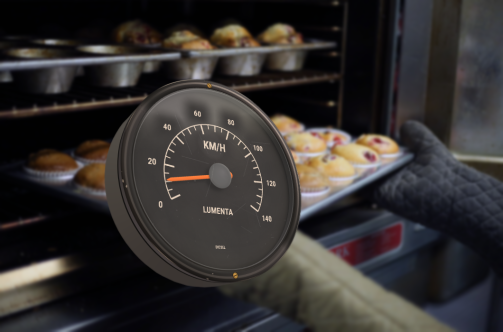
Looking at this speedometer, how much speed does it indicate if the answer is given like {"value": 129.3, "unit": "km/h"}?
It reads {"value": 10, "unit": "km/h"}
